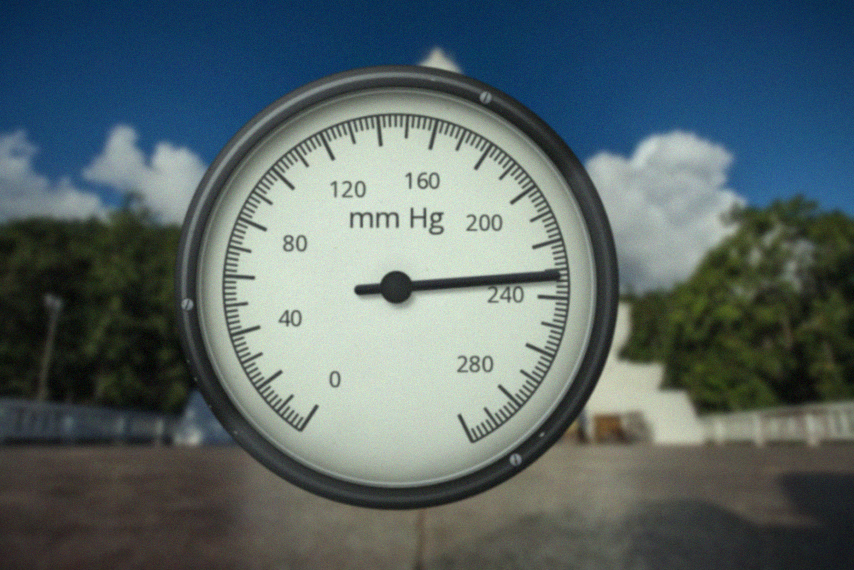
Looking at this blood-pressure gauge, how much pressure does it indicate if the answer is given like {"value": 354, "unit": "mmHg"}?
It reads {"value": 232, "unit": "mmHg"}
